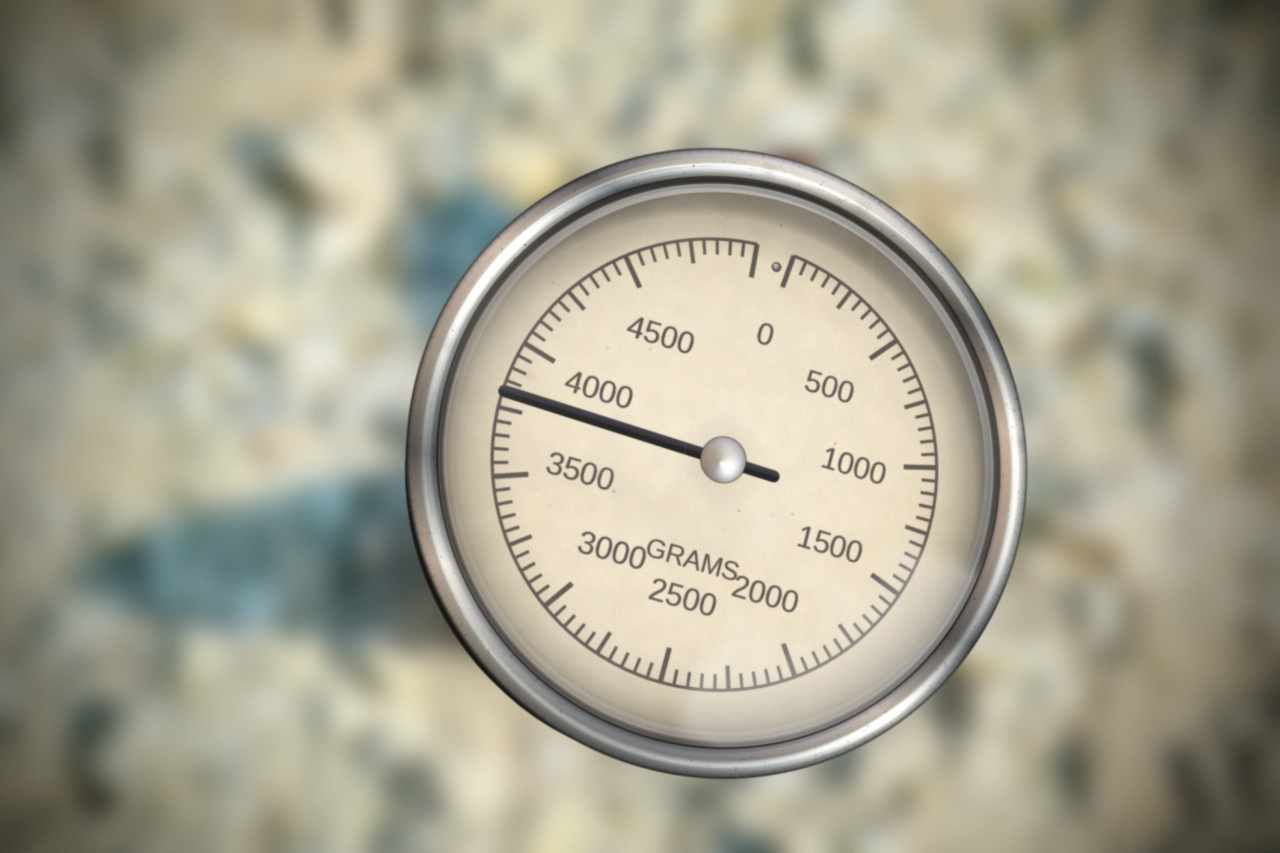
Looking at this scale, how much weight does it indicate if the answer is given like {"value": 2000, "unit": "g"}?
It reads {"value": 3800, "unit": "g"}
